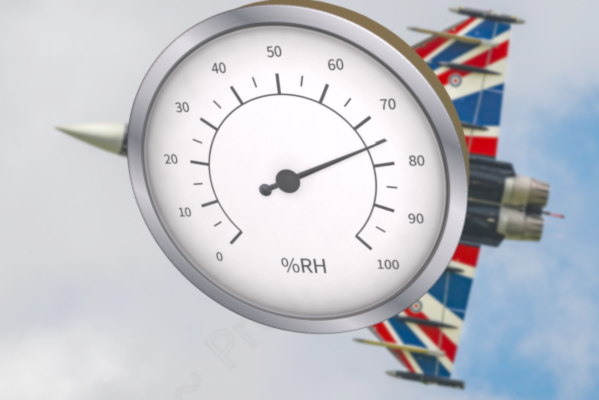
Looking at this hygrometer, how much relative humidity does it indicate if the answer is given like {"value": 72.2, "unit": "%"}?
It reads {"value": 75, "unit": "%"}
